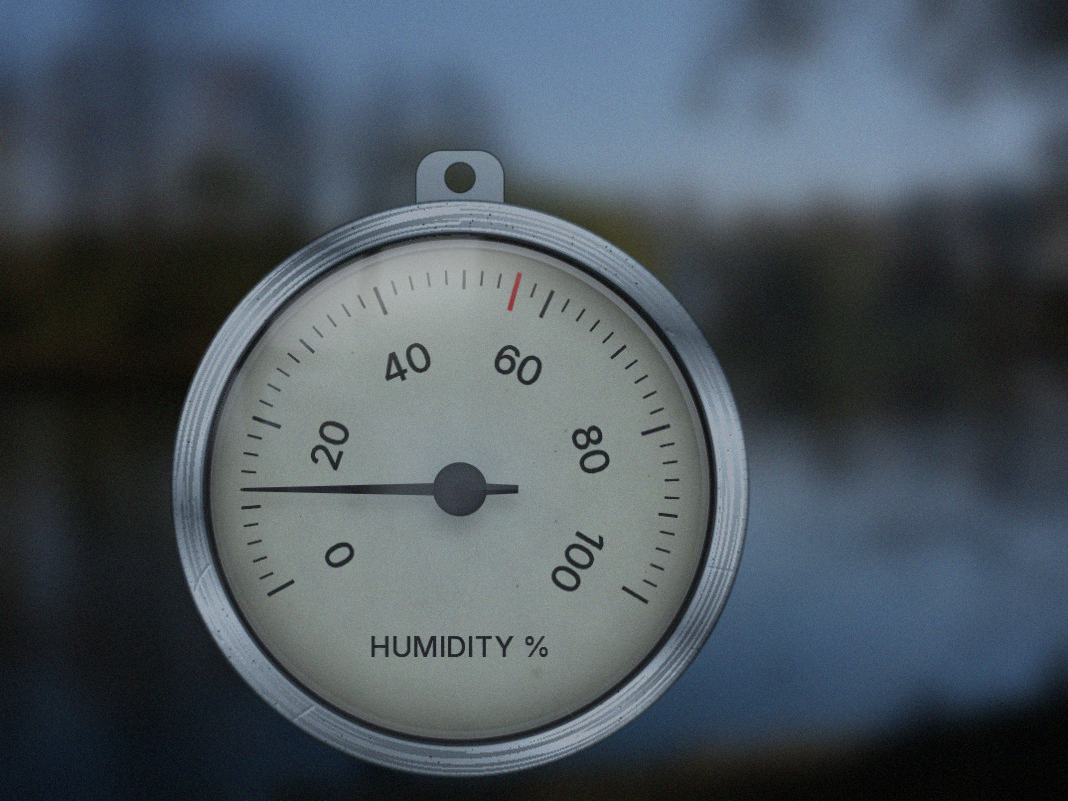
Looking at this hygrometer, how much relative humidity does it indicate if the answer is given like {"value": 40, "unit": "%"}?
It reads {"value": 12, "unit": "%"}
